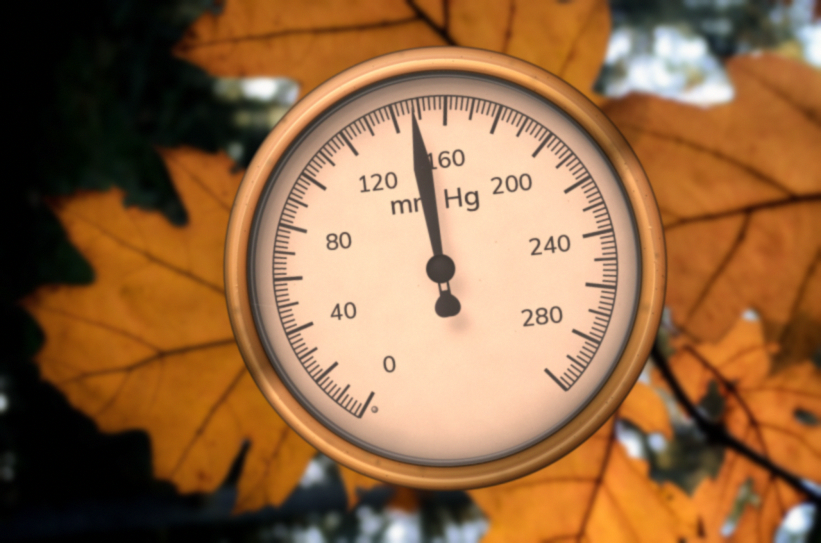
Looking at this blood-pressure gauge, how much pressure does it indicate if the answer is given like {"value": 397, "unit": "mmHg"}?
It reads {"value": 148, "unit": "mmHg"}
